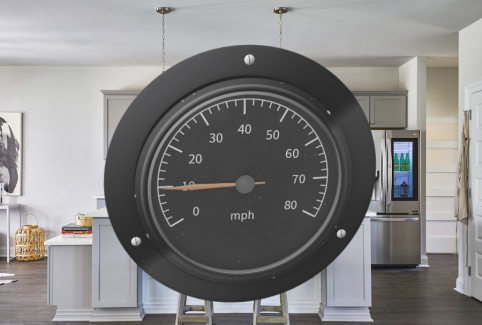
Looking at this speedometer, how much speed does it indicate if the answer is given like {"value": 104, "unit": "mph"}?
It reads {"value": 10, "unit": "mph"}
